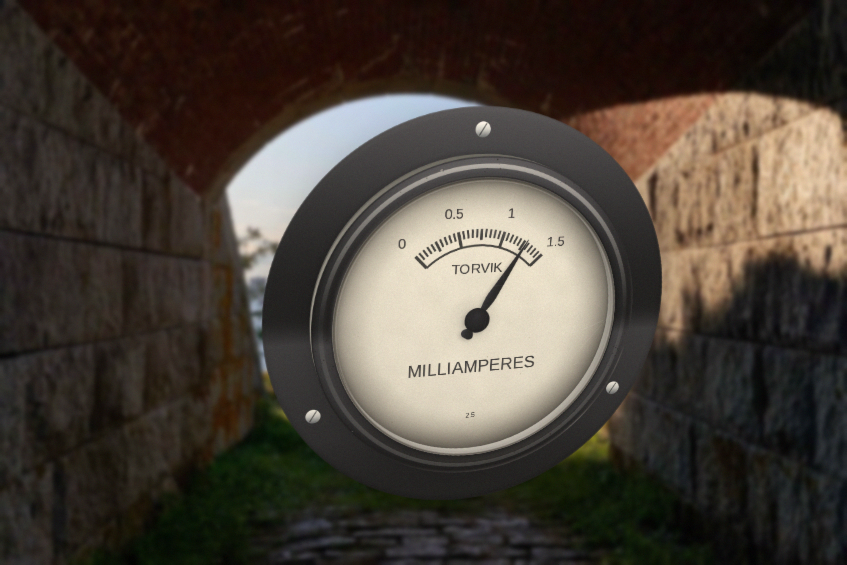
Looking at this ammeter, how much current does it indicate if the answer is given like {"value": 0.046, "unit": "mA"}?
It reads {"value": 1.25, "unit": "mA"}
